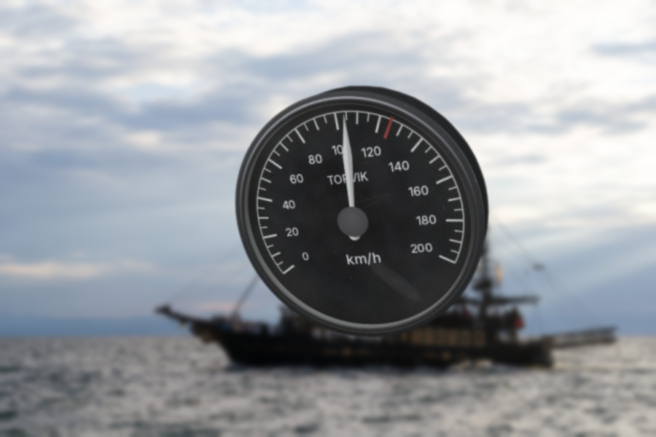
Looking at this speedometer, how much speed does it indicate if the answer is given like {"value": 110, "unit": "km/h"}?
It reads {"value": 105, "unit": "km/h"}
